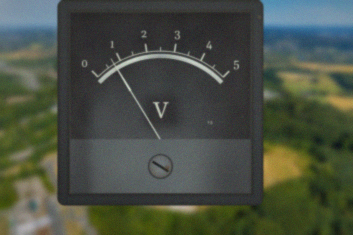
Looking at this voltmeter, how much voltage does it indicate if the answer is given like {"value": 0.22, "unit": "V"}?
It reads {"value": 0.75, "unit": "V"}
